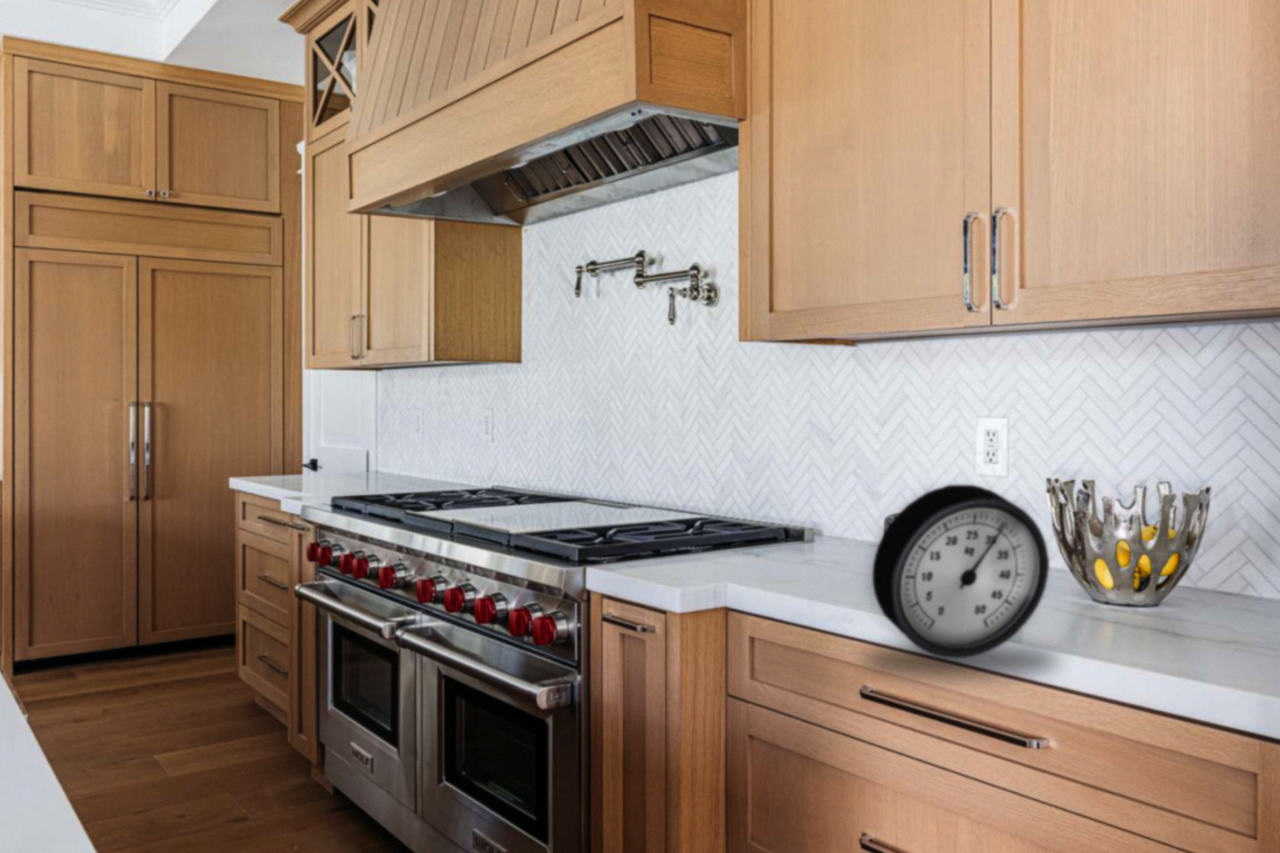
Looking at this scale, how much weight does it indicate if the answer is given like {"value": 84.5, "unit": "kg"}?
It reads {"value": 30, "unit": "kg"}
